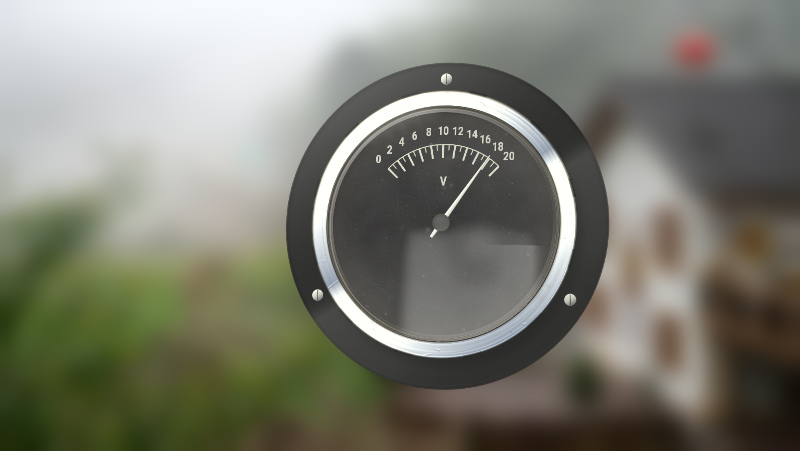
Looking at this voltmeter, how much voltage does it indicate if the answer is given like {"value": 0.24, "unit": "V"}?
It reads {"value": 18, "unit": "V"}
